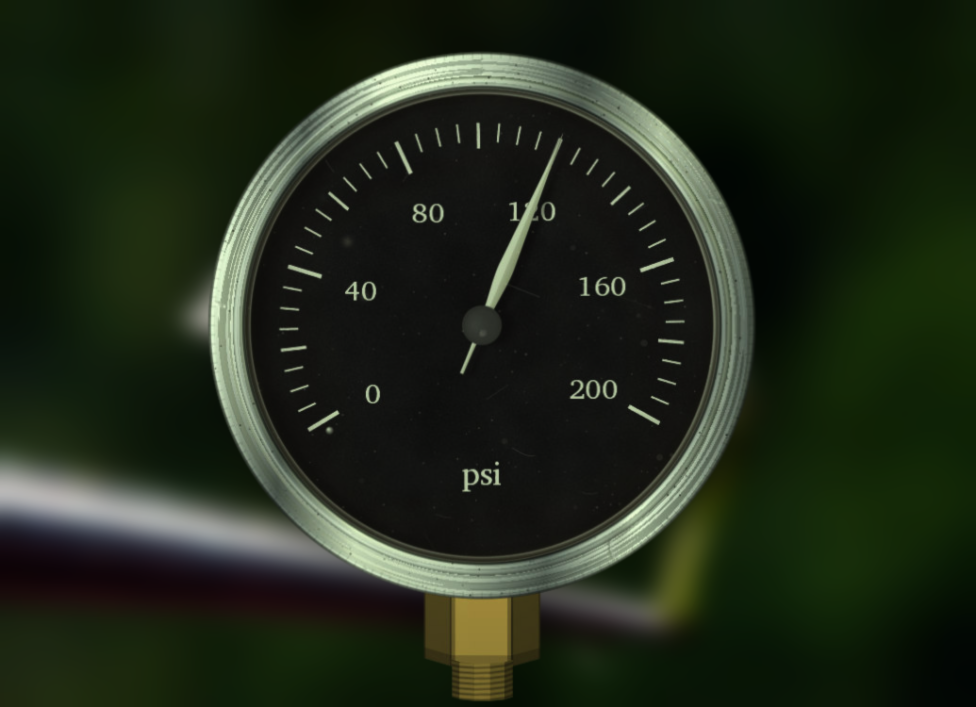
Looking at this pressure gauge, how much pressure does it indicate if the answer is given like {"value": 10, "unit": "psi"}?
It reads {"value": 120, "unit": "psi"}
